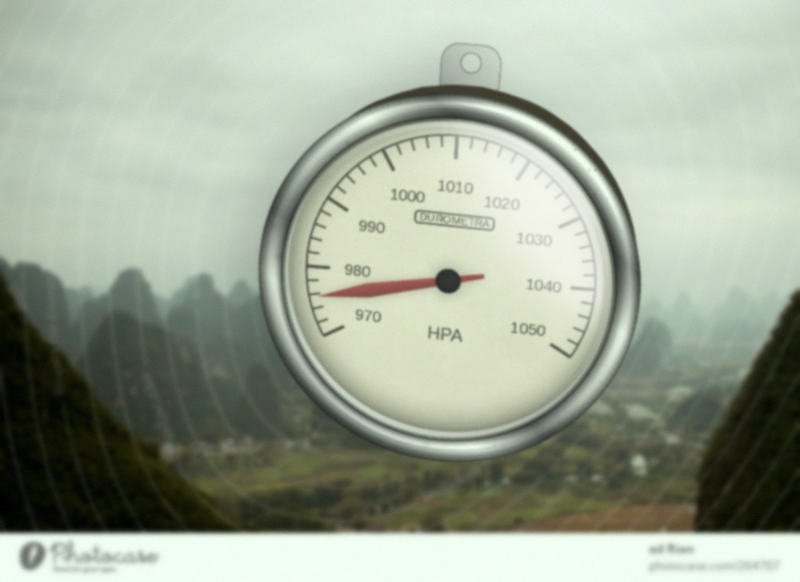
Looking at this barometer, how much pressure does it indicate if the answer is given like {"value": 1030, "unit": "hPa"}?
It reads {"value": 976, "unit": "hPa"}
